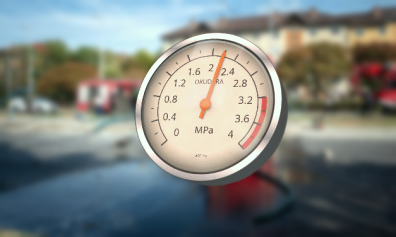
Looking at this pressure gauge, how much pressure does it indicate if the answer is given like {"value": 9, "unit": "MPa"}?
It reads {"value": 2.2, "unit": "MPa"}
